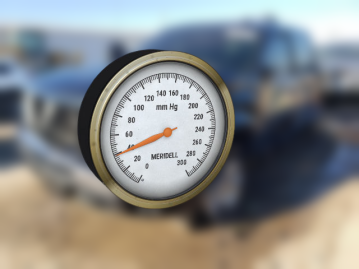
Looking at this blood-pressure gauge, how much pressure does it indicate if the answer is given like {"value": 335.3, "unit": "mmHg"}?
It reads {"value": 40, "unit": "mmHg"}
